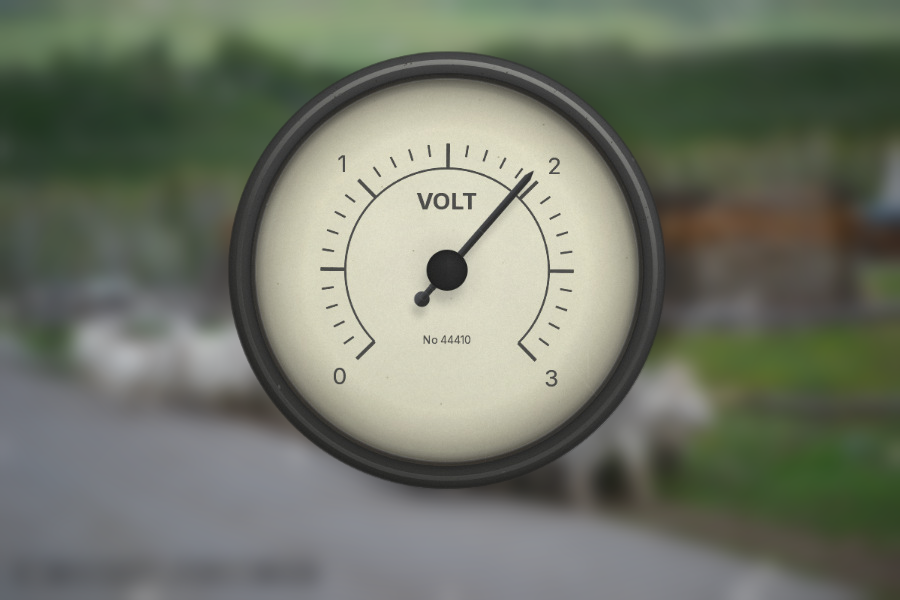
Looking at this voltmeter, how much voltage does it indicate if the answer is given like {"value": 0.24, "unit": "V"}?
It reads {"value": 1.95, "unit": "V"}
